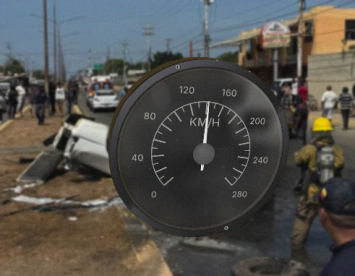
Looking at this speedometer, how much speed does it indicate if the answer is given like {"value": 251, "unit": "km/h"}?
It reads {"value": 140, "unit": "km/h"}
